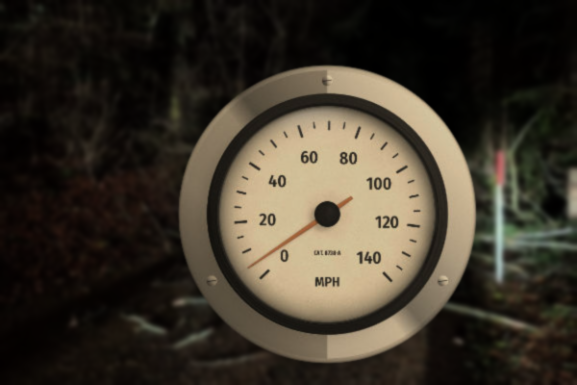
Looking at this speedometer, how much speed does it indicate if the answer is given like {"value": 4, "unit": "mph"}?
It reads {"value": 5, "unit": "mph"}
